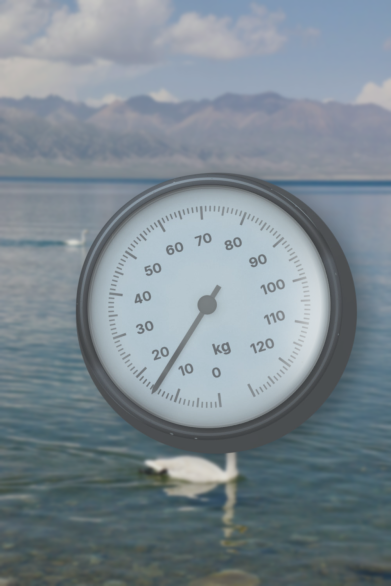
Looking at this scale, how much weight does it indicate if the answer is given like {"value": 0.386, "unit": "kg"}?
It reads {"value": 15, "unit": "kg"}
